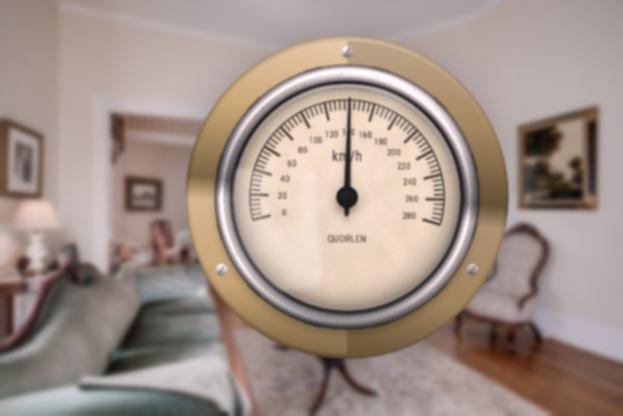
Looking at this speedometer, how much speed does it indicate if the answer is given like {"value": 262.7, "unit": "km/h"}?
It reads {"value": 140, "unit": "km/h"}
